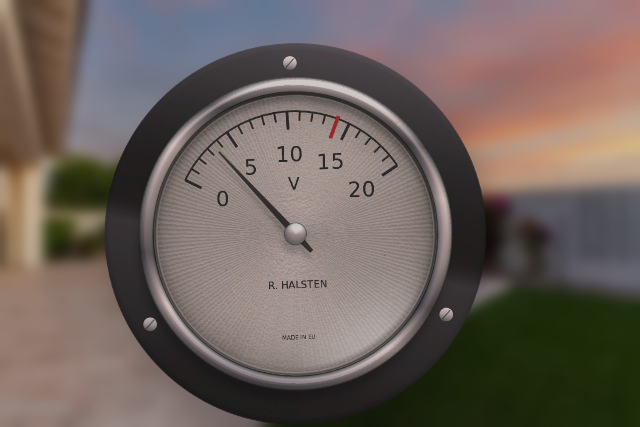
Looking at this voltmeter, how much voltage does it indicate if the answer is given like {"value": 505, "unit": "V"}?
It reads {"value": 3.5, "unit": "V"}
